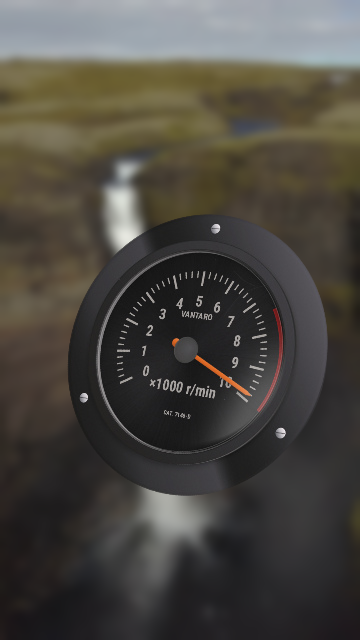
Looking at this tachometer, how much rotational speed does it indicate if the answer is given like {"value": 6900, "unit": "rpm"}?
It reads {"value": 9800, "unit": "rpm"}
